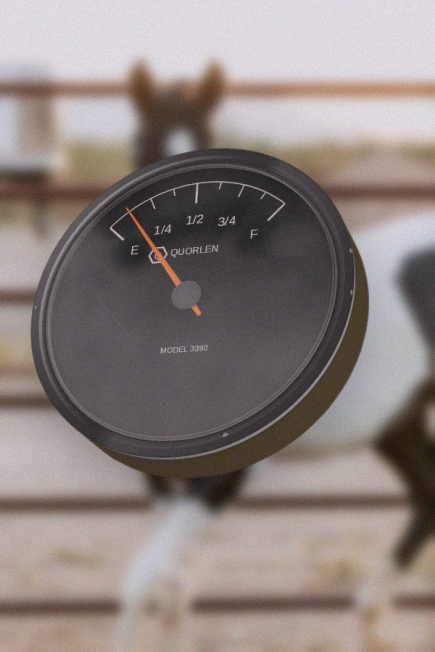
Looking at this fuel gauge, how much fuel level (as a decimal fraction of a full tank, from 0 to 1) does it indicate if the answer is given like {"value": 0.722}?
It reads {"value": 0.125}
